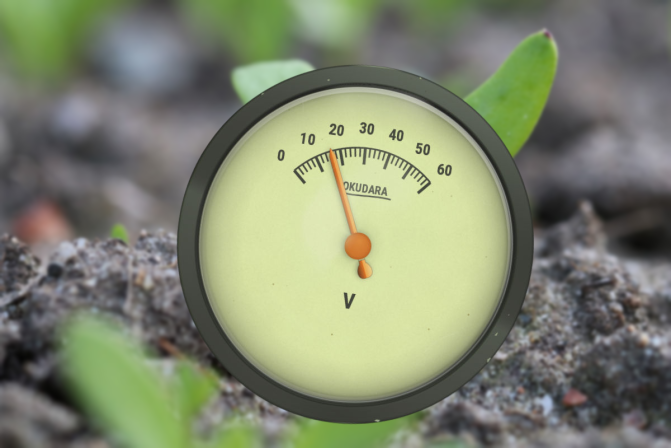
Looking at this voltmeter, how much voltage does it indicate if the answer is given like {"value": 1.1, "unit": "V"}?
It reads {"value": 16, "unit": "V"}
